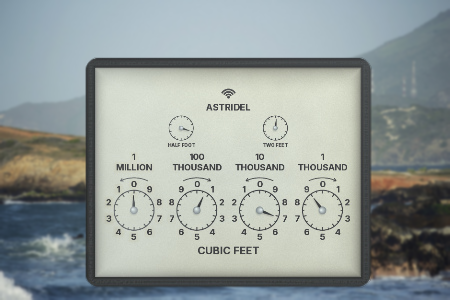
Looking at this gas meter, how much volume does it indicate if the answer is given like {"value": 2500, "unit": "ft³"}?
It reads {"value": 6900, "unit": "ft³"}
